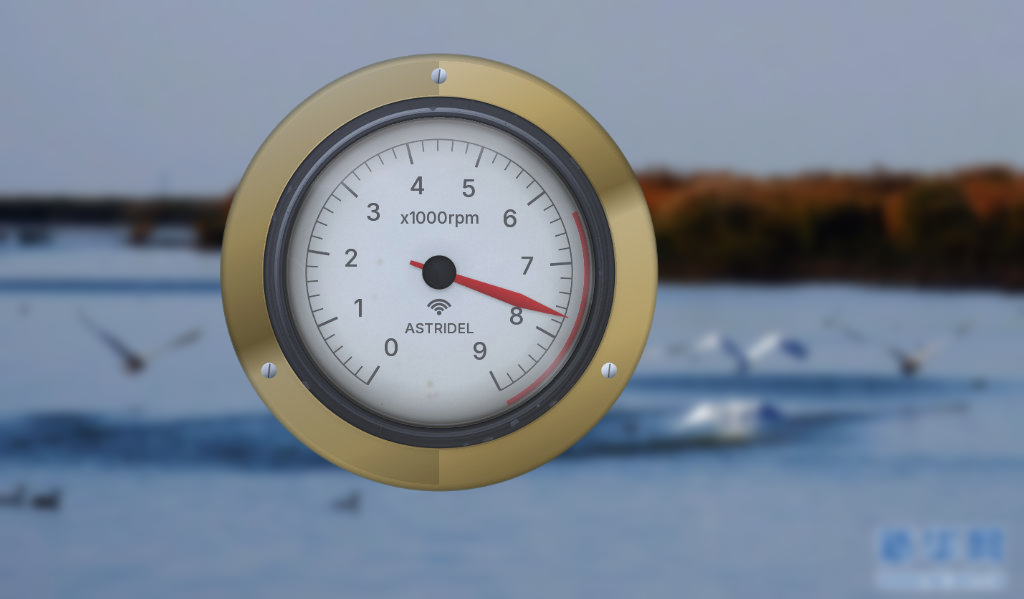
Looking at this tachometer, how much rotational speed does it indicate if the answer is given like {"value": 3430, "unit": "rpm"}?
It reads {"value": 7700, "unit": "rpm"}
